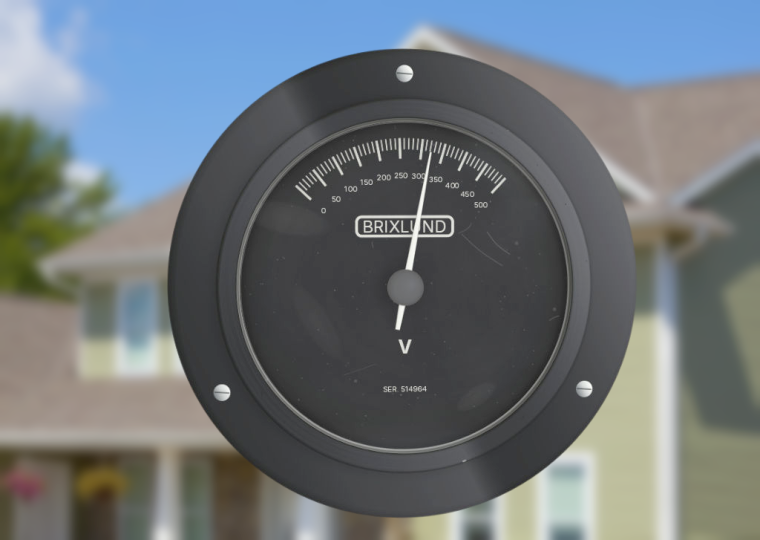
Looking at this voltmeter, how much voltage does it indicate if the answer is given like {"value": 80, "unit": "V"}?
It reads {"value": 320, "unit": "V"}
